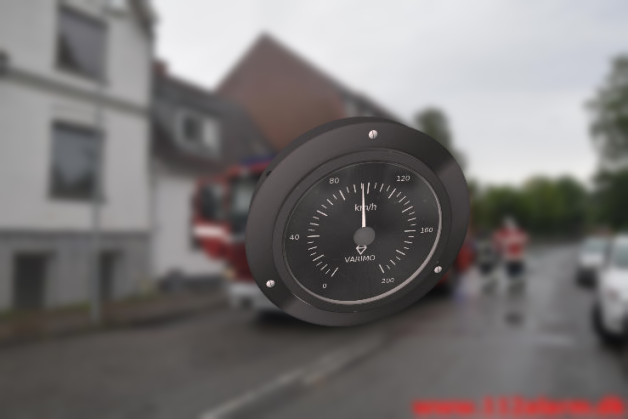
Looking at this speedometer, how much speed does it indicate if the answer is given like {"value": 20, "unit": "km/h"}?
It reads {"value": 95, "unit": "km/h"}
